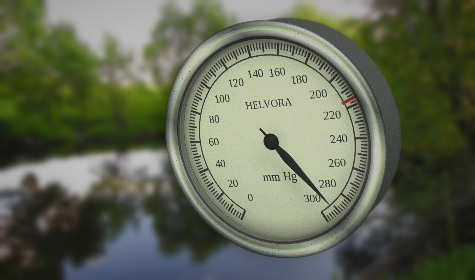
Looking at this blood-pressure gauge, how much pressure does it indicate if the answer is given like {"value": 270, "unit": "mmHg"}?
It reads {"value": 290, "unit": "mmHg"}
